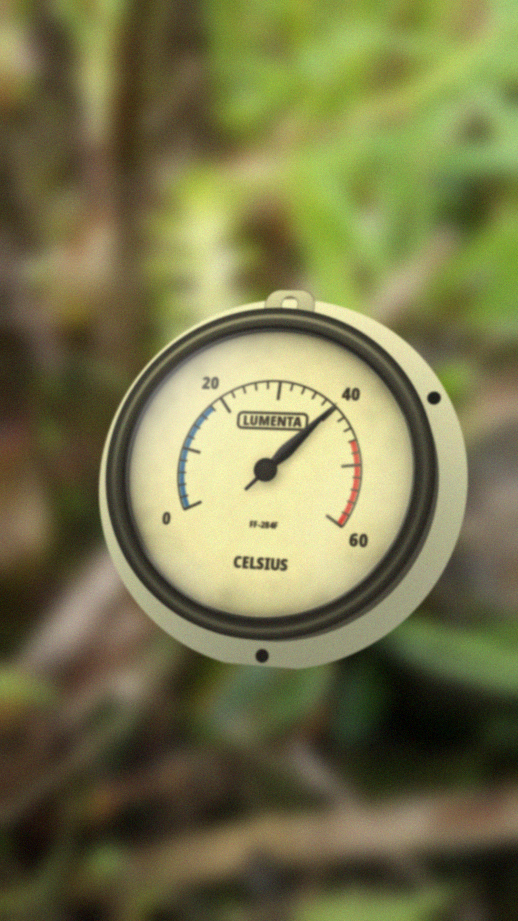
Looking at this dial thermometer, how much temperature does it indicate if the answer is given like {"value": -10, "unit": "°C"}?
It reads {"value": 40, "unit": "°C"}
